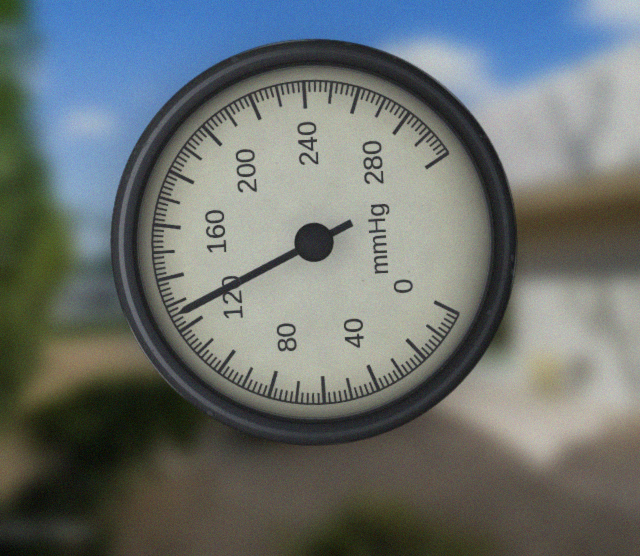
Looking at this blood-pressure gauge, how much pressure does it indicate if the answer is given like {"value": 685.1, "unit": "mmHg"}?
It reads {"value": 126, "unit": "mmHg"}
